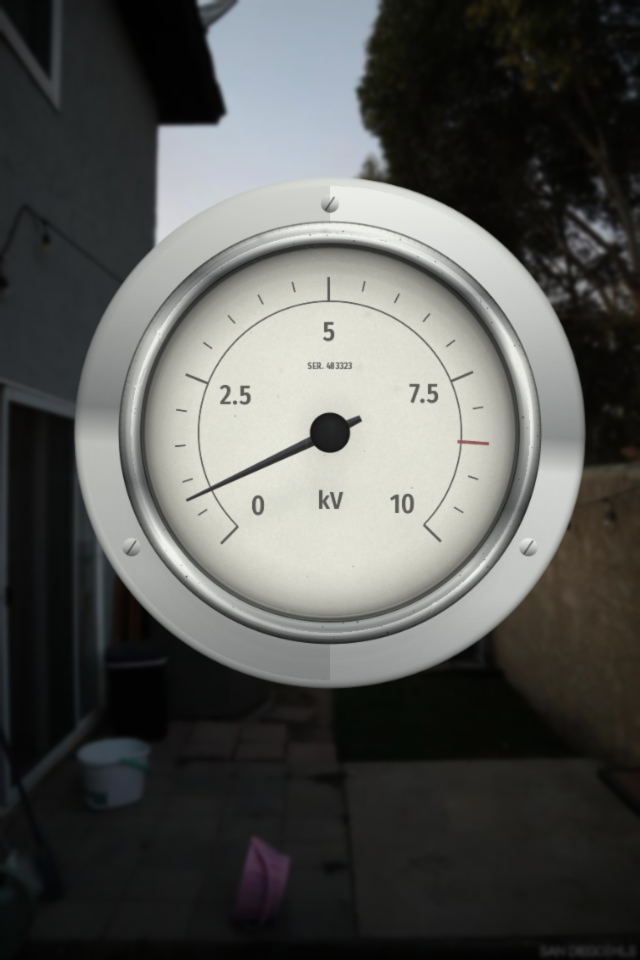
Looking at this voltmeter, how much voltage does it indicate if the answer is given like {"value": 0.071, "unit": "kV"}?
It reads {"value": 0.75, "unit": "kV"}
